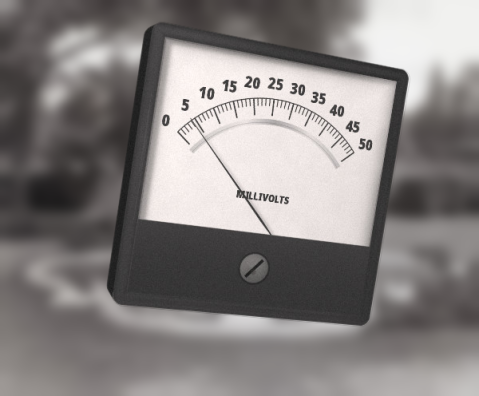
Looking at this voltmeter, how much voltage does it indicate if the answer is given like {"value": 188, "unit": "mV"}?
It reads {"value": 4, "unit": "mV"}
